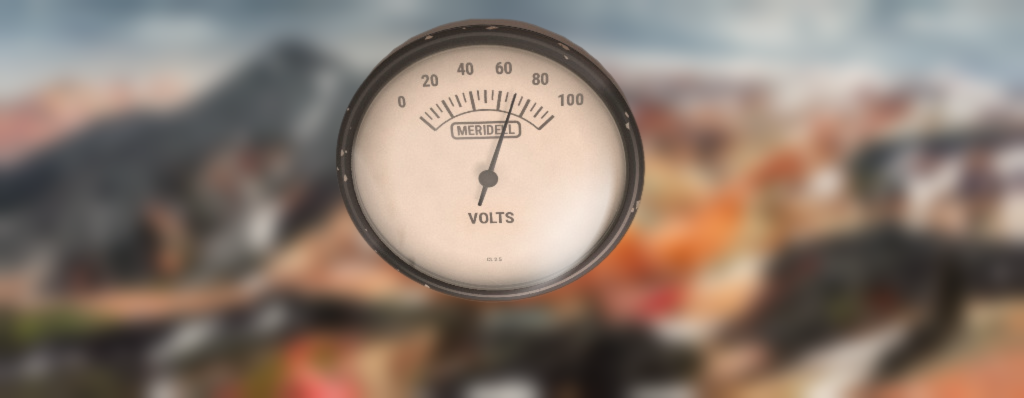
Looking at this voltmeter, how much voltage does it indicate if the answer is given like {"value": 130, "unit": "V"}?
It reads {"value": 70, "unit": "V"}
